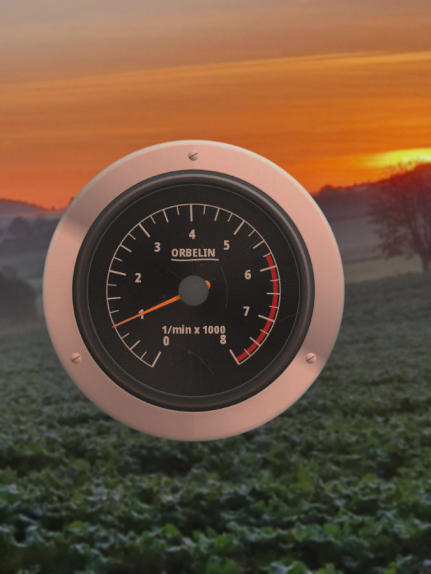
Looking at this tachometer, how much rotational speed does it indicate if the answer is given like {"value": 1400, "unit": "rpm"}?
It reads {"value": 1000, "unit": "rpm"}
